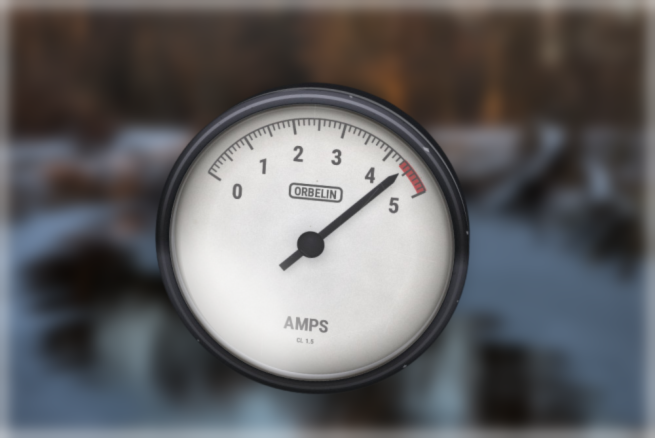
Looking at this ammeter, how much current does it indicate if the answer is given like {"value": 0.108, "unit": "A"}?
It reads {"value": 4.4, "unit": "A"}
